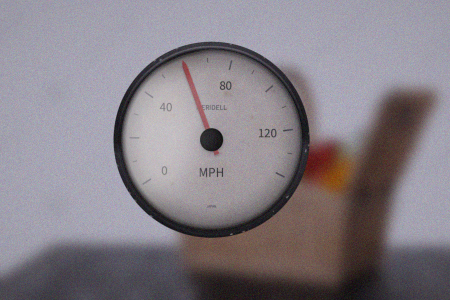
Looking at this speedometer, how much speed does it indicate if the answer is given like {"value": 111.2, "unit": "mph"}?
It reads {"value": 60, "unit": "mph"}
